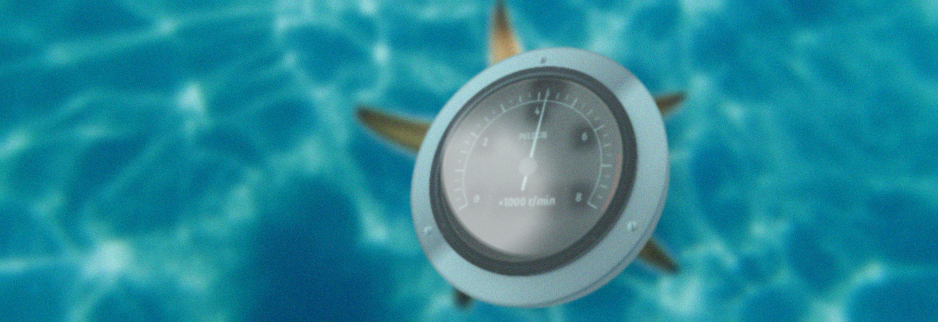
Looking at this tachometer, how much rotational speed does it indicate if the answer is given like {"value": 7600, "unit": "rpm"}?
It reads {"value": 4250, "unit": "rpm"}
